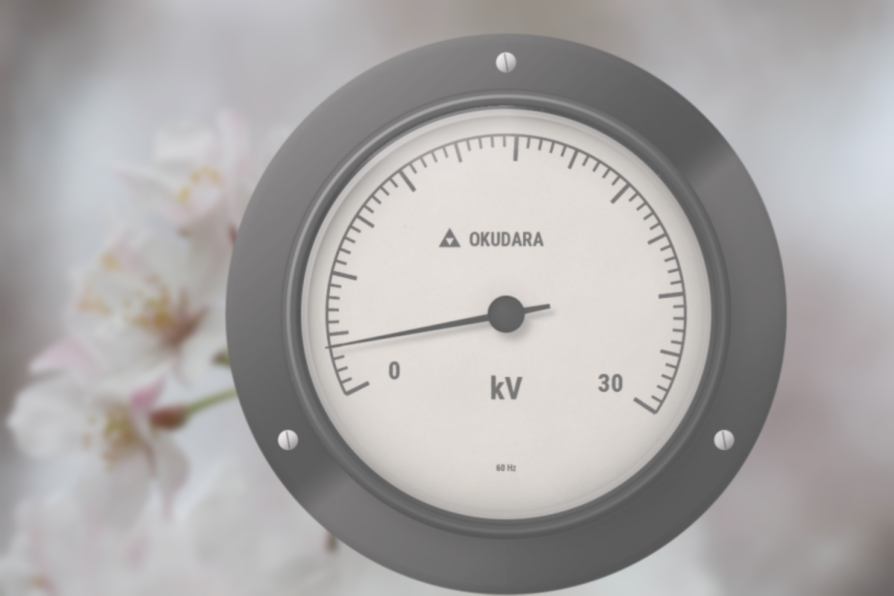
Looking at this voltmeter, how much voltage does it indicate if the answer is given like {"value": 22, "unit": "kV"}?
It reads {"value": 2, "unit": "kV"}
